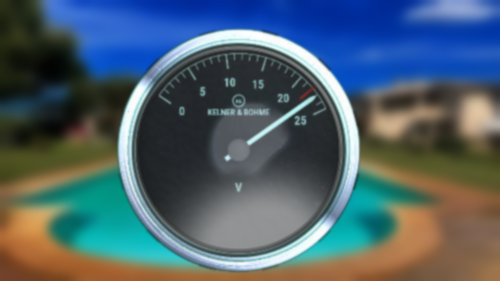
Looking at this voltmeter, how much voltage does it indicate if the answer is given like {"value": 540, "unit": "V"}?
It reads {"value": 23, "unit": "V"}
